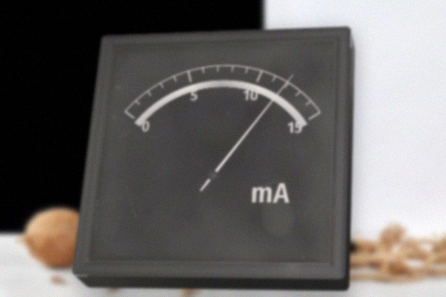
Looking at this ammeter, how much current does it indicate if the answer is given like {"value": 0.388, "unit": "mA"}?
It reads {"value": 12, "unit": "mA"}
